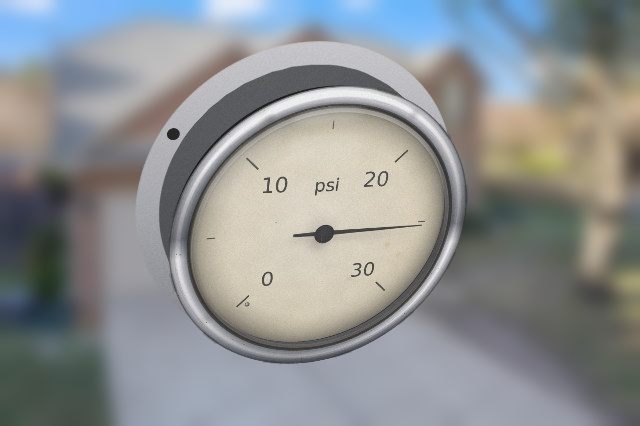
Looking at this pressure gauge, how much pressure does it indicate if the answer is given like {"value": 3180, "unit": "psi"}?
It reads {"value": 25, "unit": "psi"}
